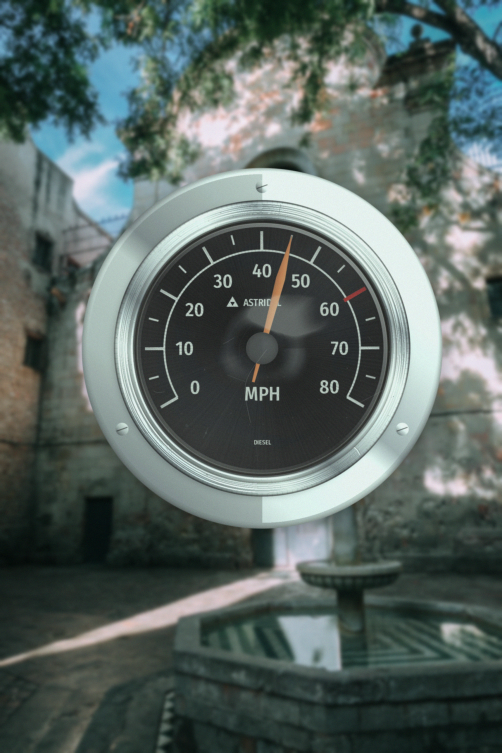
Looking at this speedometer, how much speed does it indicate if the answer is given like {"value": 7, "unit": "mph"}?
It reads {"value": 45, "unit": "mph"}
